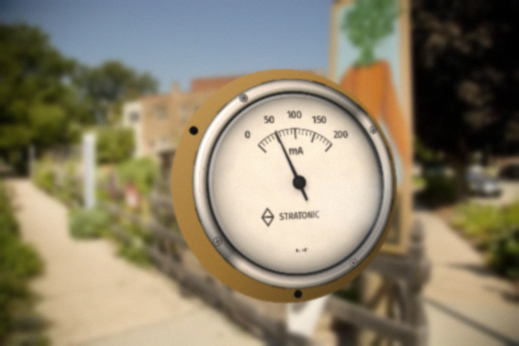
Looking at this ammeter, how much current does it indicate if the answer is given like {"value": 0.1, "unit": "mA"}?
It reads {"value": 50, "unit": "mA"}
